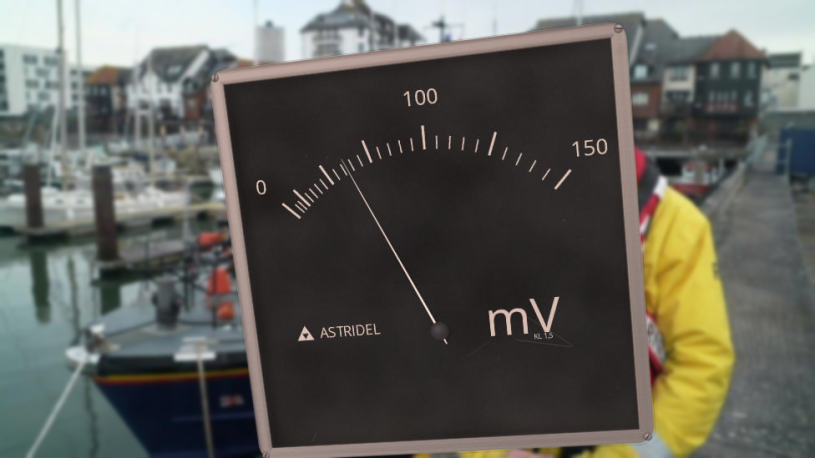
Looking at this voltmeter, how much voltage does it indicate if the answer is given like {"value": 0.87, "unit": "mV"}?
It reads {"value": 62.5, "unit": "mV"}
